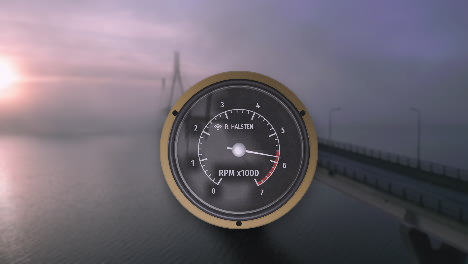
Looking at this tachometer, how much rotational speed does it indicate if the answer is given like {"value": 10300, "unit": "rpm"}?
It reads {"value": 5800, "unit": "rpm"}
